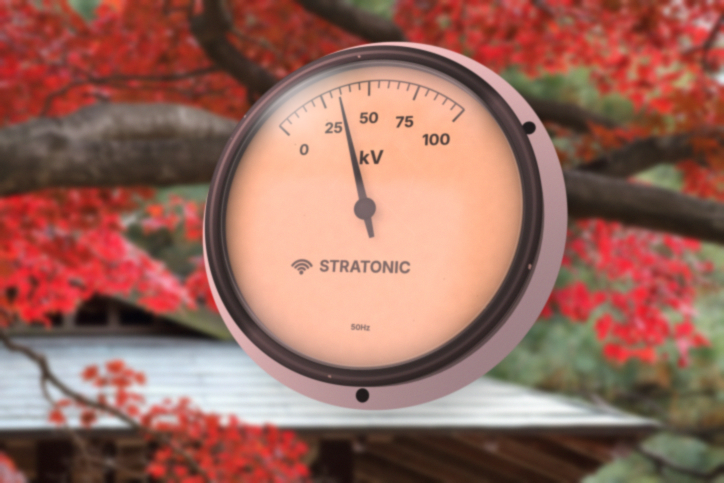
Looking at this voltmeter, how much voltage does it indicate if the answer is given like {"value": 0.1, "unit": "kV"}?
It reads {"value": 35, "unit": "kV"}
